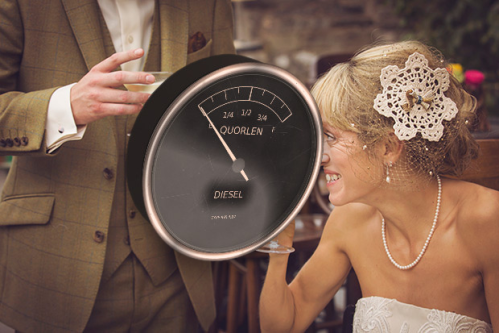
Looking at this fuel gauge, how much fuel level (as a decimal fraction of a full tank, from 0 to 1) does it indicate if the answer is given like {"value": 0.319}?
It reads {"value": 0}
